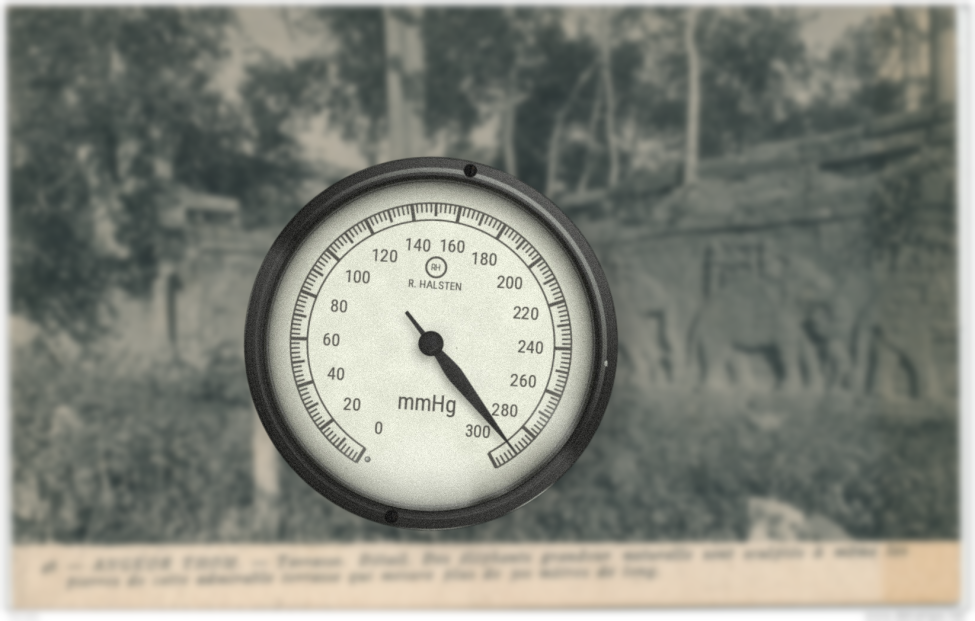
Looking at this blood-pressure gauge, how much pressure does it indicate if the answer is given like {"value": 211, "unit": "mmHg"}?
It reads {"value": 290, "unit": "mmHg"}
